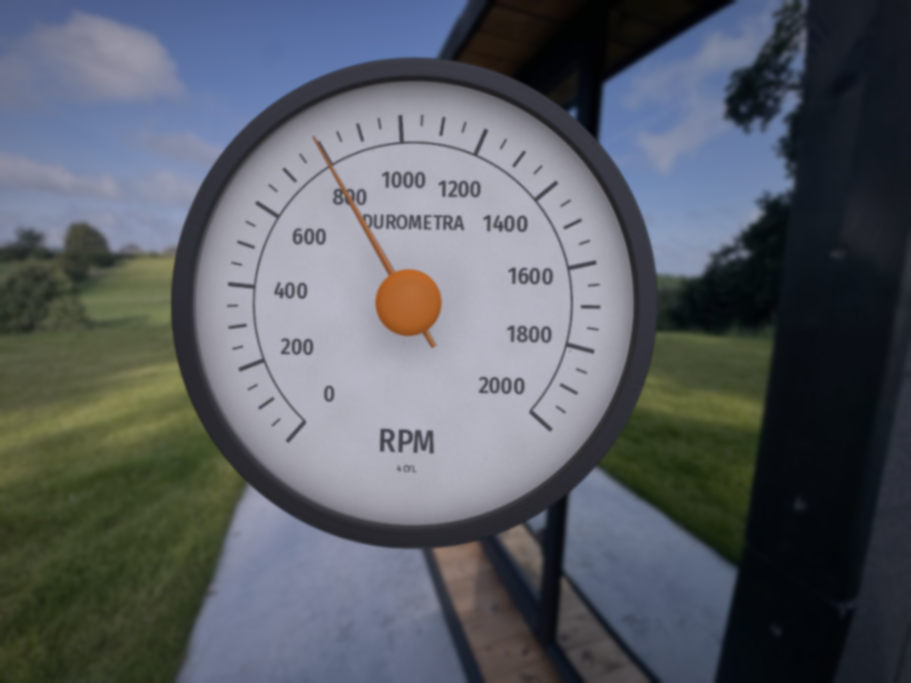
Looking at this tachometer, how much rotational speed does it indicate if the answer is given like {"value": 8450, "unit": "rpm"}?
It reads {"value": 800, "unit": "rpm"}
